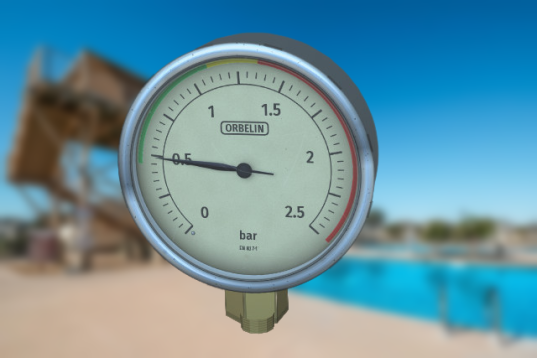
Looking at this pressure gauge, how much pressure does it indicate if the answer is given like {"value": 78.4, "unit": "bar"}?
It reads {"value": 0.5, "unit": "bar"}
